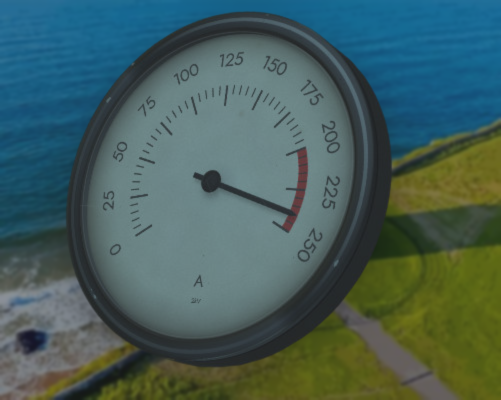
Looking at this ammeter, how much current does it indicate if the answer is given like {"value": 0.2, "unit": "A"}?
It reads {"value": 240, "unit": "A"}
